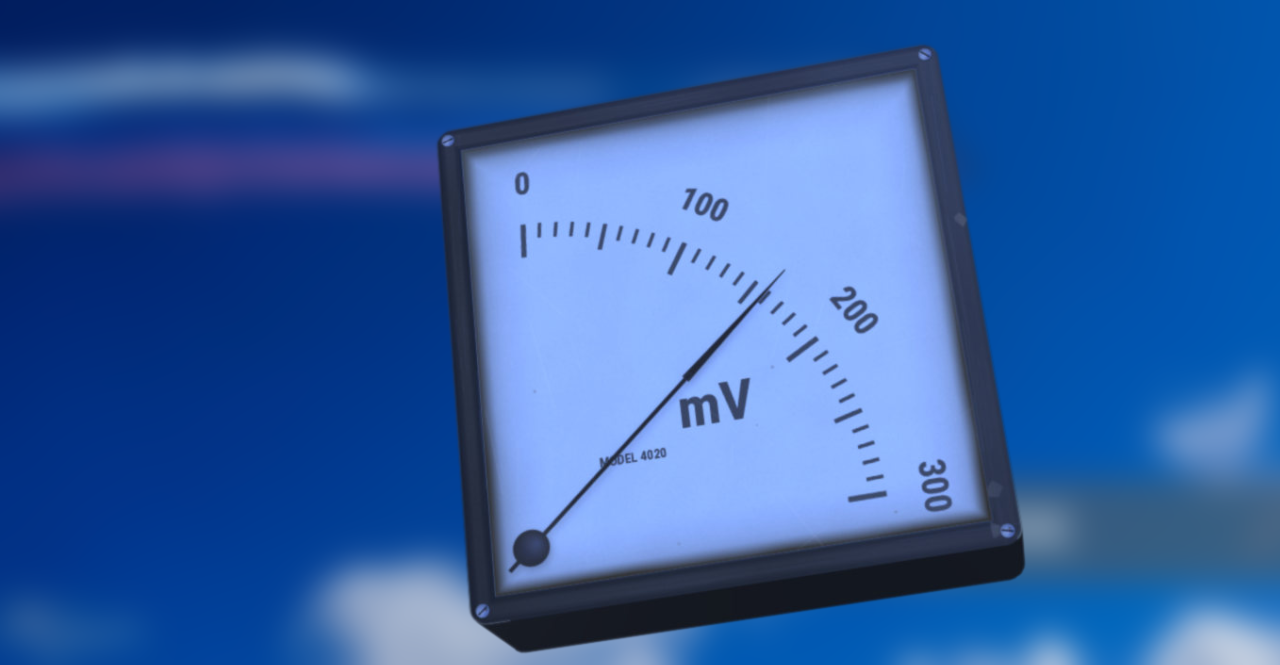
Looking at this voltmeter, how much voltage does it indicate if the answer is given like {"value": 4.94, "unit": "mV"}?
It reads {"value": 160, "unit": "mV"}
